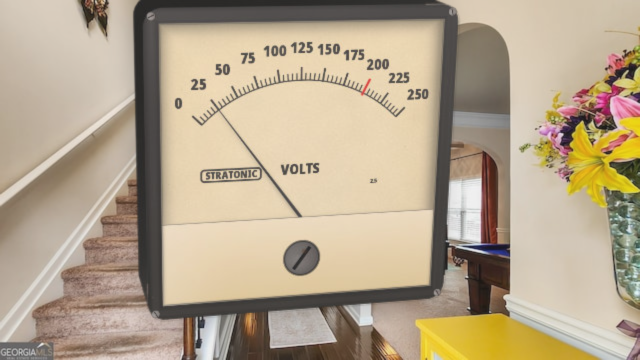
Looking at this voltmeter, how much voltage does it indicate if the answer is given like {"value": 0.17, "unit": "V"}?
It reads {"value": 25, "unit": "V"}
